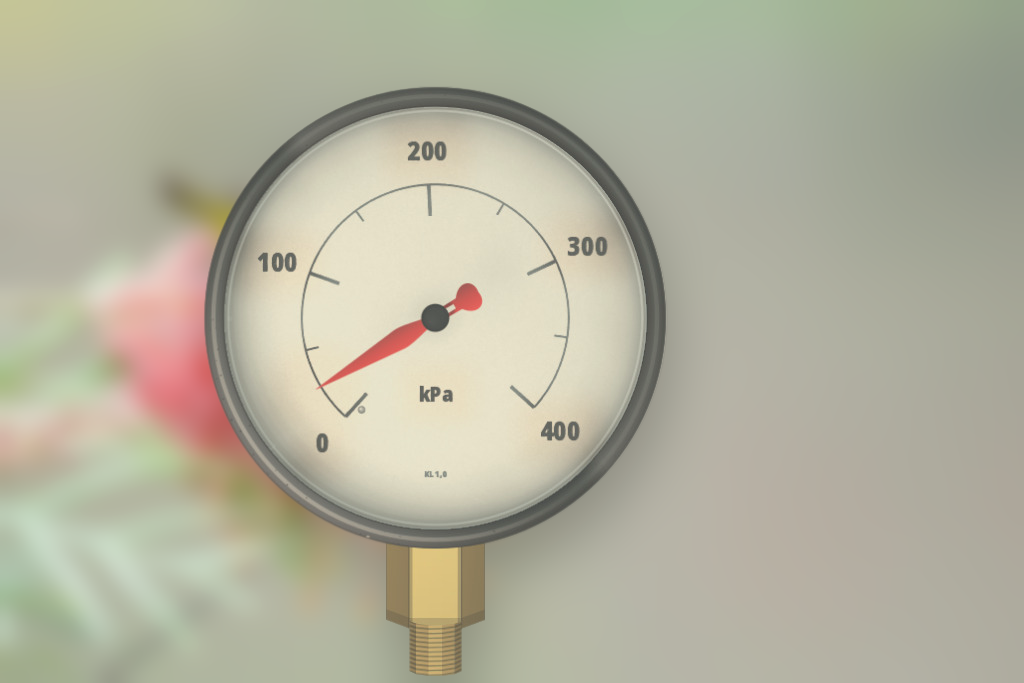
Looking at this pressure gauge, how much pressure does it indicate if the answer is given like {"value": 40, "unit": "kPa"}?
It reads {"value": 25, "unit": "kPa"}
